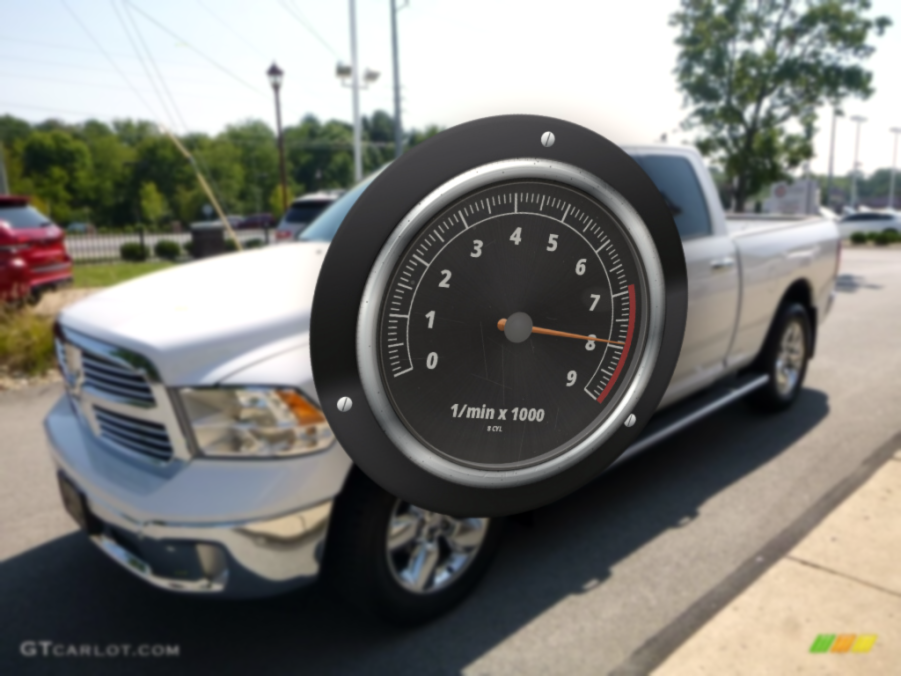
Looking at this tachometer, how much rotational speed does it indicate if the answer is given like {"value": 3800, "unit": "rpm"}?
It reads {"value": 7900, "unit": "rpm"}
